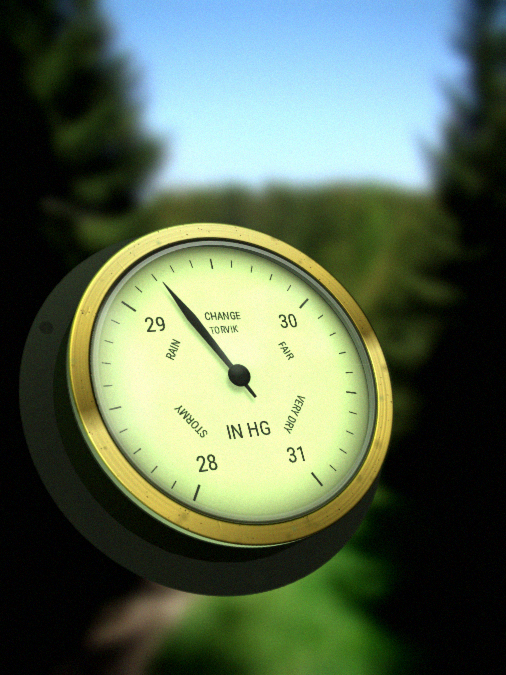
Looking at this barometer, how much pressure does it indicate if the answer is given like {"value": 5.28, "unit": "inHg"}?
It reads {"value": 29.2, "unit": "inHg"}
